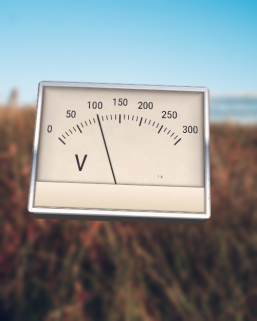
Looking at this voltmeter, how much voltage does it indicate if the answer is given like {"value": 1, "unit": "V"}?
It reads {"value": 100, "unit": "V"}
